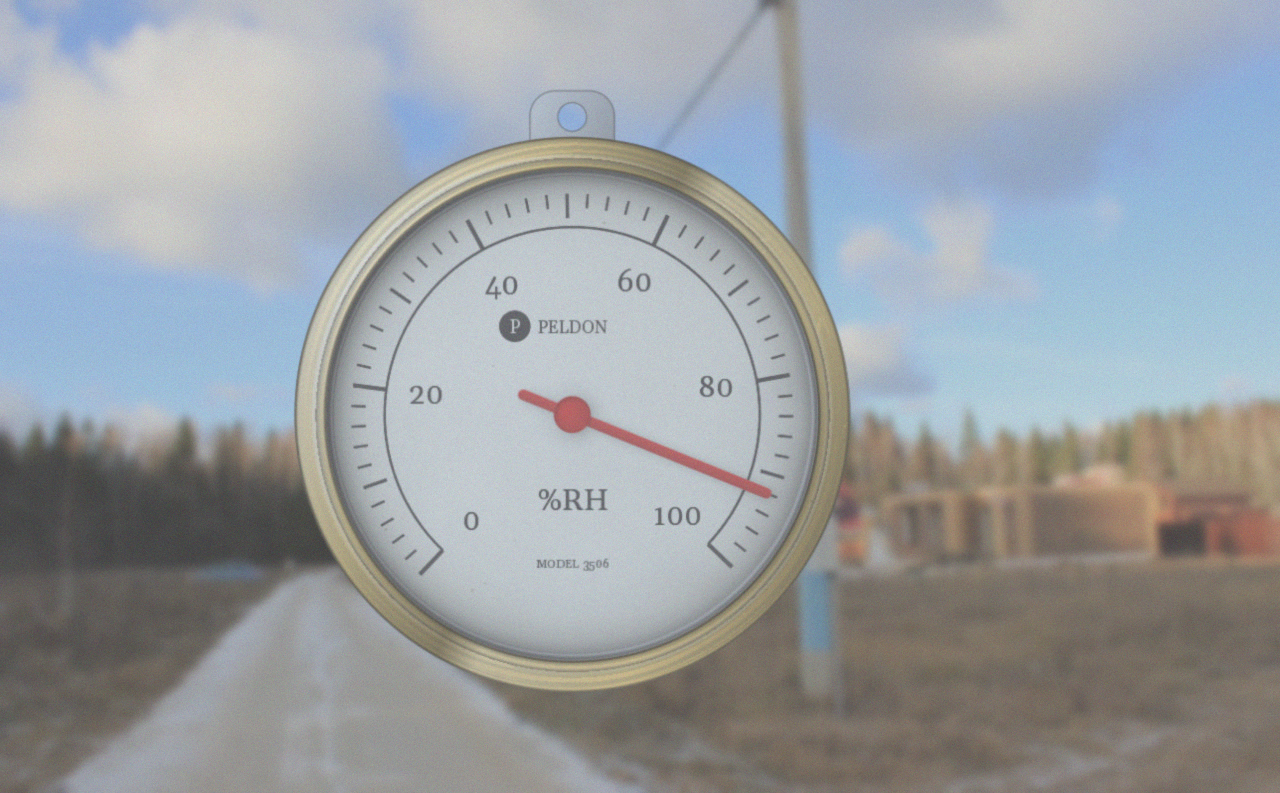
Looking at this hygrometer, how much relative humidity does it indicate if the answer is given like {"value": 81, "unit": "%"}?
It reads {"value": 92, "unit": "%"}
